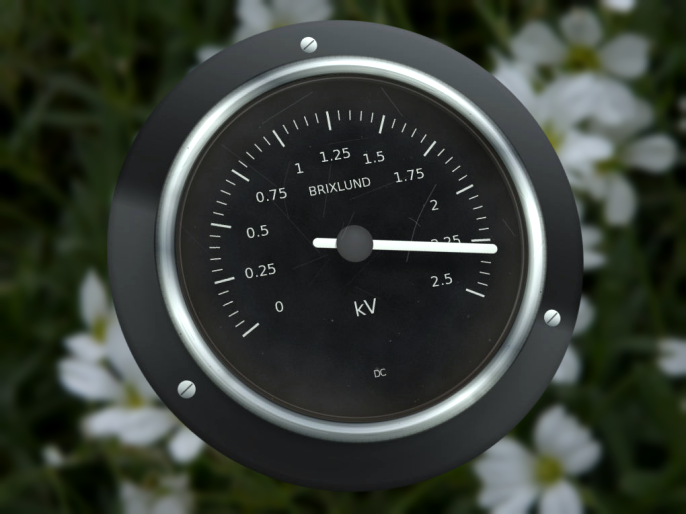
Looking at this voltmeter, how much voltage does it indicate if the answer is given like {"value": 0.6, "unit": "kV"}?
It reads {"value": 2.3, "unit": "kV"}
